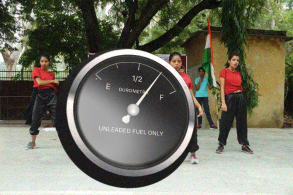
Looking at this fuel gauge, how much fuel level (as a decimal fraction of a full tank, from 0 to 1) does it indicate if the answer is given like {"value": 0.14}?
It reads {"value": 0.75}
